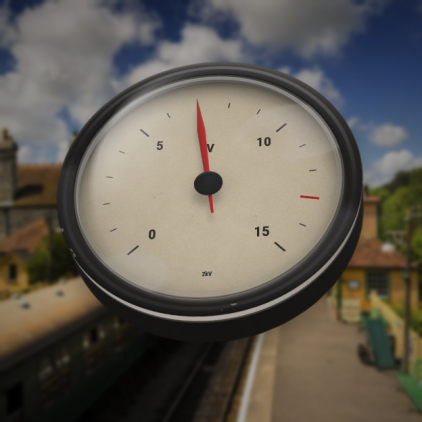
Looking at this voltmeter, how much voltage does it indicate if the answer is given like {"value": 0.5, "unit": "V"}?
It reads {"value": 7, "unit": "V"}
